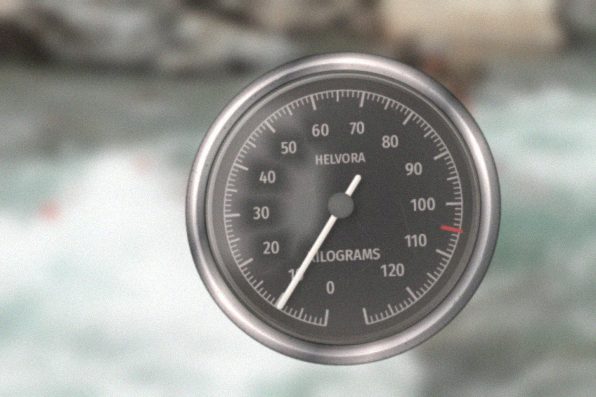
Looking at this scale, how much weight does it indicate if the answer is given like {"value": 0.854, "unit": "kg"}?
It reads {"value": 9, "unit": "kg"}
